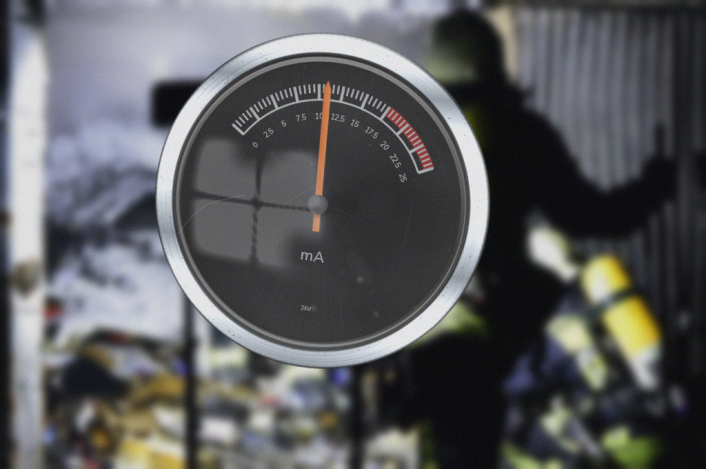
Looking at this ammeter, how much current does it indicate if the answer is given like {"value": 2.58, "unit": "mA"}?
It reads {"value": 11, "unit": "mA"}
